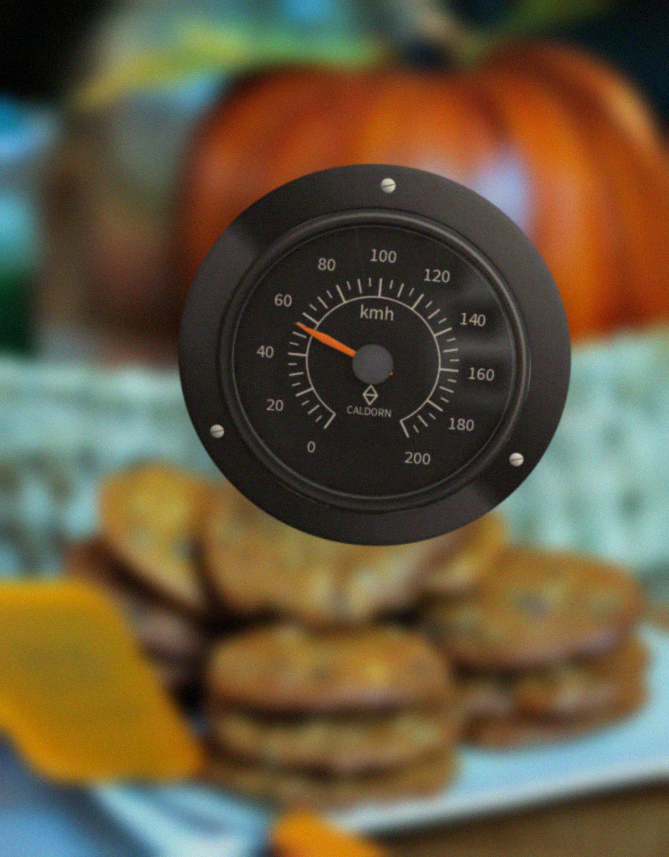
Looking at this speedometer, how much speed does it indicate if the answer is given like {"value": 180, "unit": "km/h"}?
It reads {"value": 55, "unit": "km/h"}
